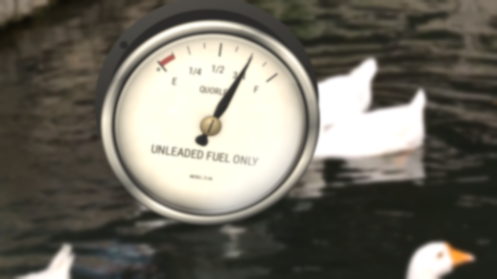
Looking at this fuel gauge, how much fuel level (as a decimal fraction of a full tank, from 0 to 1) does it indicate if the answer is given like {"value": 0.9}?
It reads {"value": 0.75}
